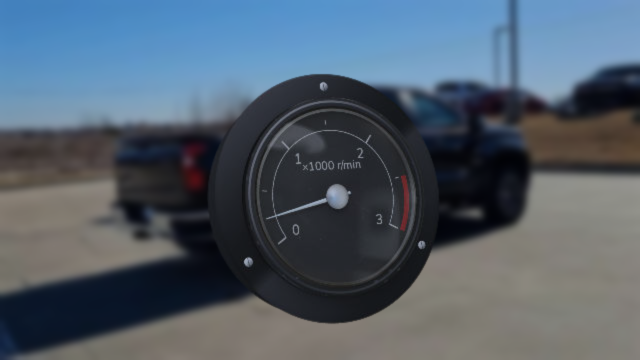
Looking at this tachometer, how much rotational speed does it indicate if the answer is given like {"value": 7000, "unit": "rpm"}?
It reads {"value": 250, "unit": "rpm"}
